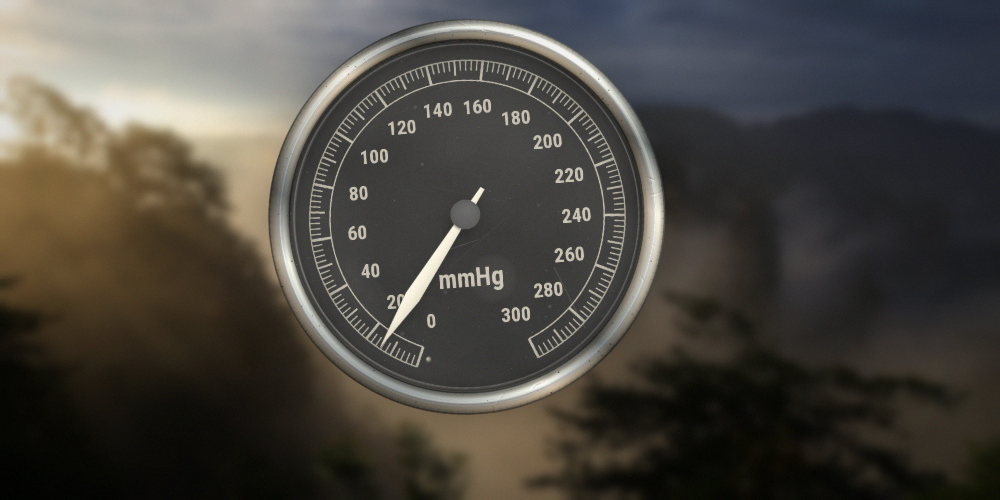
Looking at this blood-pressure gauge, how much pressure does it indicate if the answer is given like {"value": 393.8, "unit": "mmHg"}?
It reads {"value": 14, "unit": "mmHg"}
